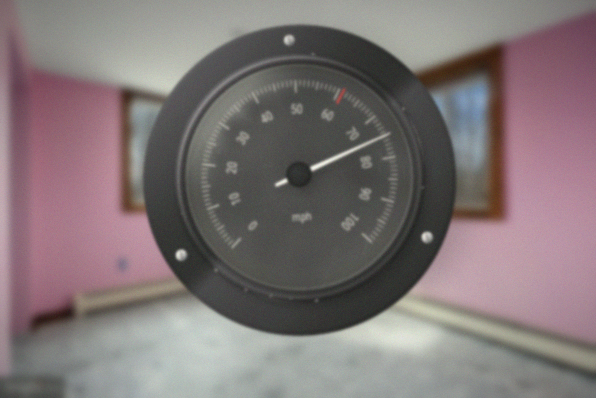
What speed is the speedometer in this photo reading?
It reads 75 mph
